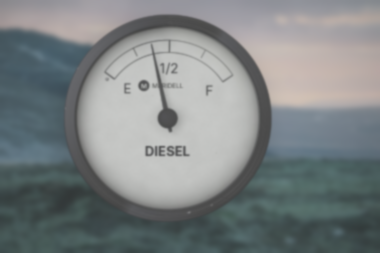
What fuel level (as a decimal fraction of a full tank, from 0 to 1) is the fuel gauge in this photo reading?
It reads 0.375
